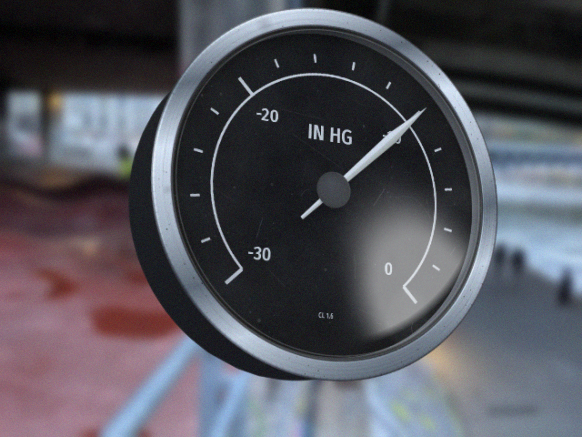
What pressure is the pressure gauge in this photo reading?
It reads -10 inHg
